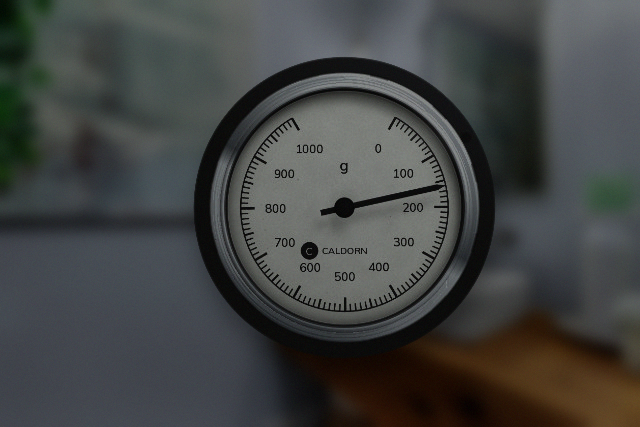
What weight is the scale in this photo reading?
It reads 160 g
